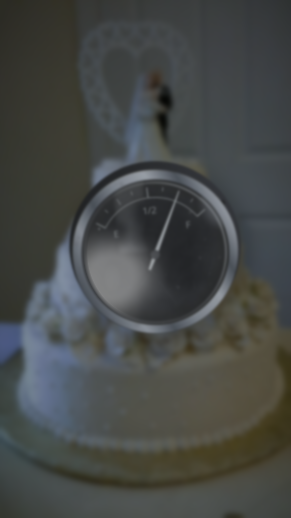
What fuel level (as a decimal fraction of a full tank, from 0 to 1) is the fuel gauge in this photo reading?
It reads 0.75
